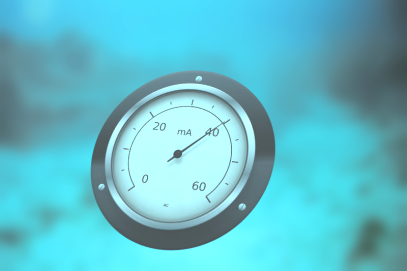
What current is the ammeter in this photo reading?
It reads 40 mA
